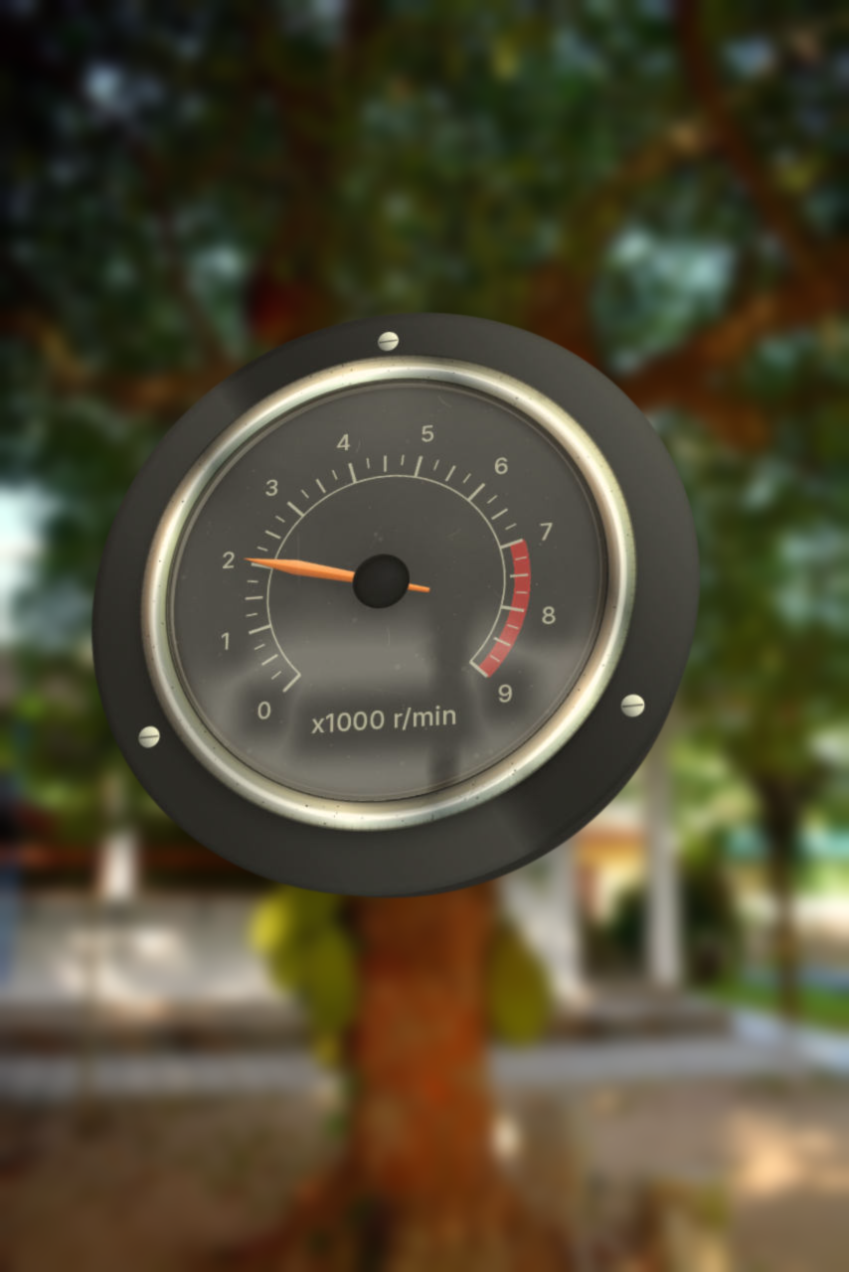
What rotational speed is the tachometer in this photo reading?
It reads 2000 rpm
